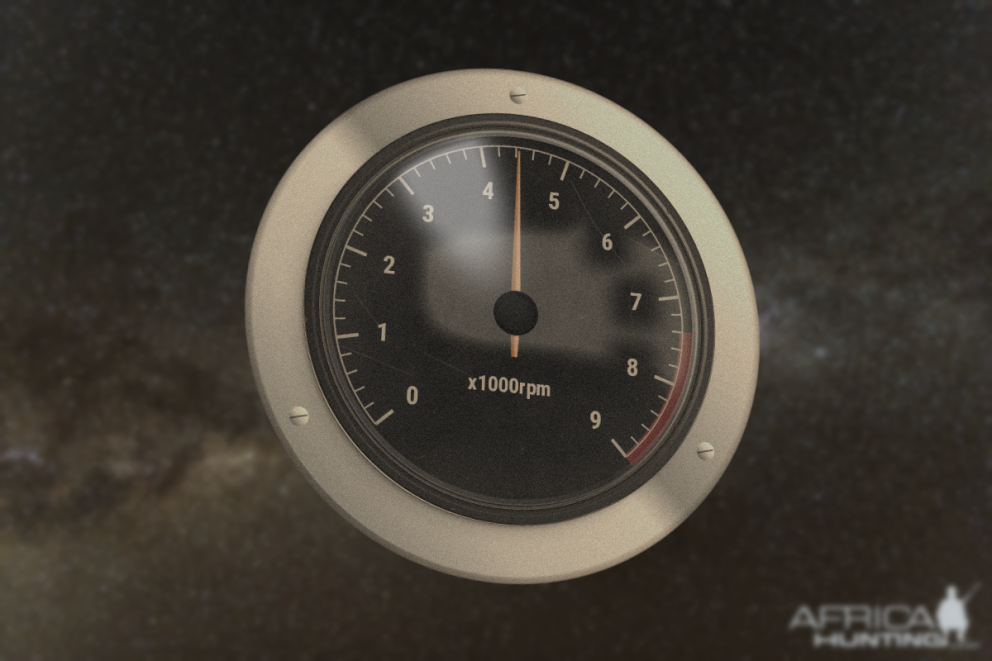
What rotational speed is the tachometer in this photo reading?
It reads 4400 rpm
